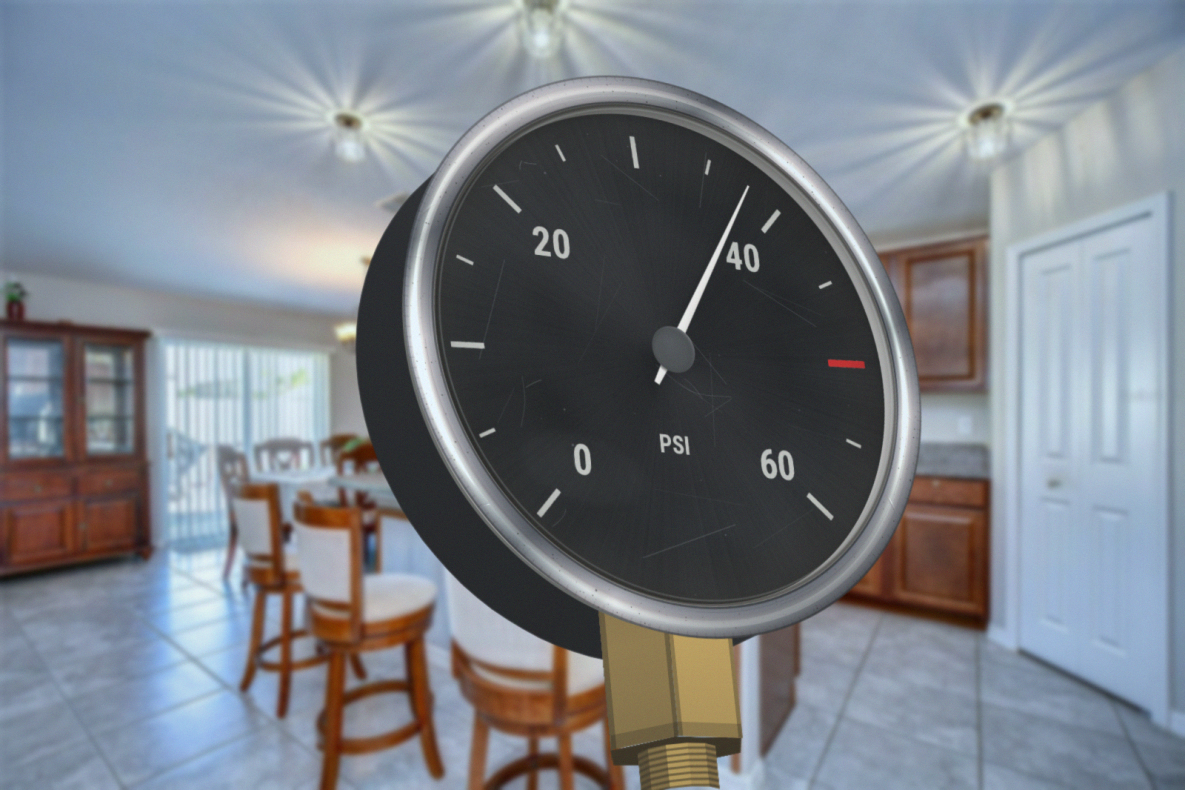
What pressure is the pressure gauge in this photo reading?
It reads 37.5 psi
